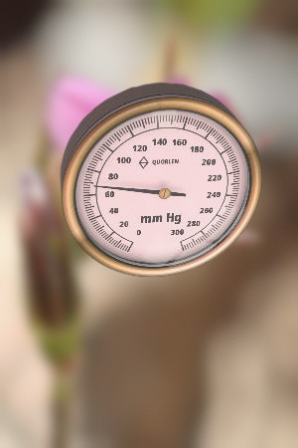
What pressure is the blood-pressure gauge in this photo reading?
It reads 70 mmHg
